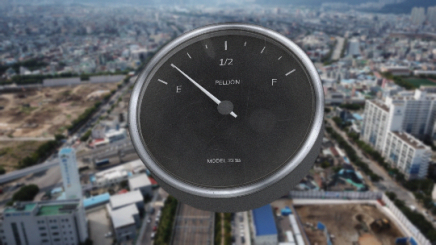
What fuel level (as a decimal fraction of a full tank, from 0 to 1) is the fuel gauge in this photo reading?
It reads 0.125
